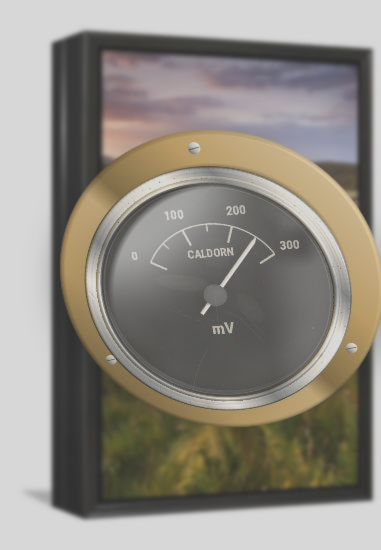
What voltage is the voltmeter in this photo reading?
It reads 250 mV
